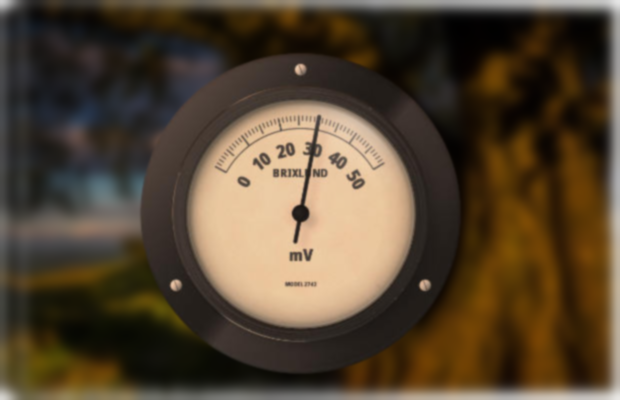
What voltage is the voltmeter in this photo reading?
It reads 30 mV
